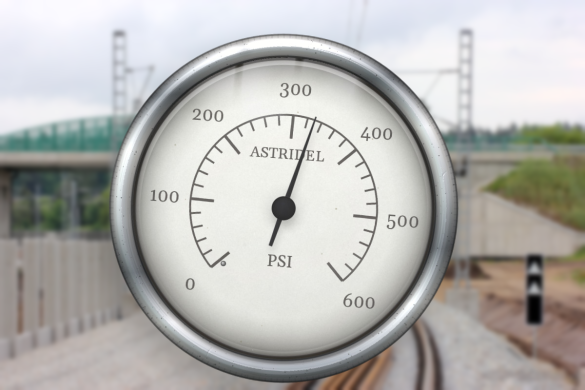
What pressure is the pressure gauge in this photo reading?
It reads 330 psi
